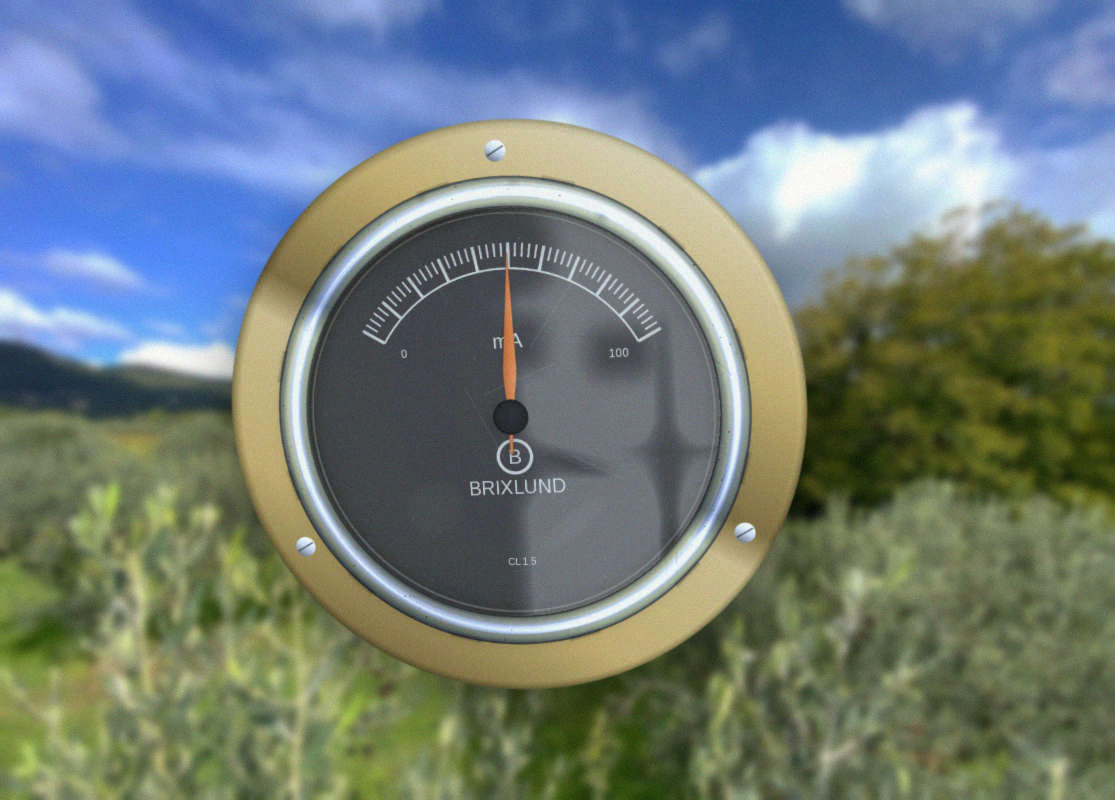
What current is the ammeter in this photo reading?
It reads 50 mA
